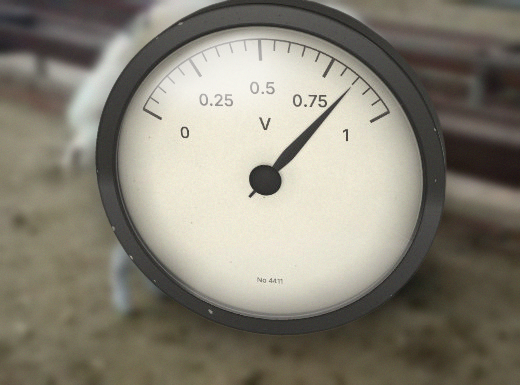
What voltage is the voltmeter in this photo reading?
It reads 0.85 V
